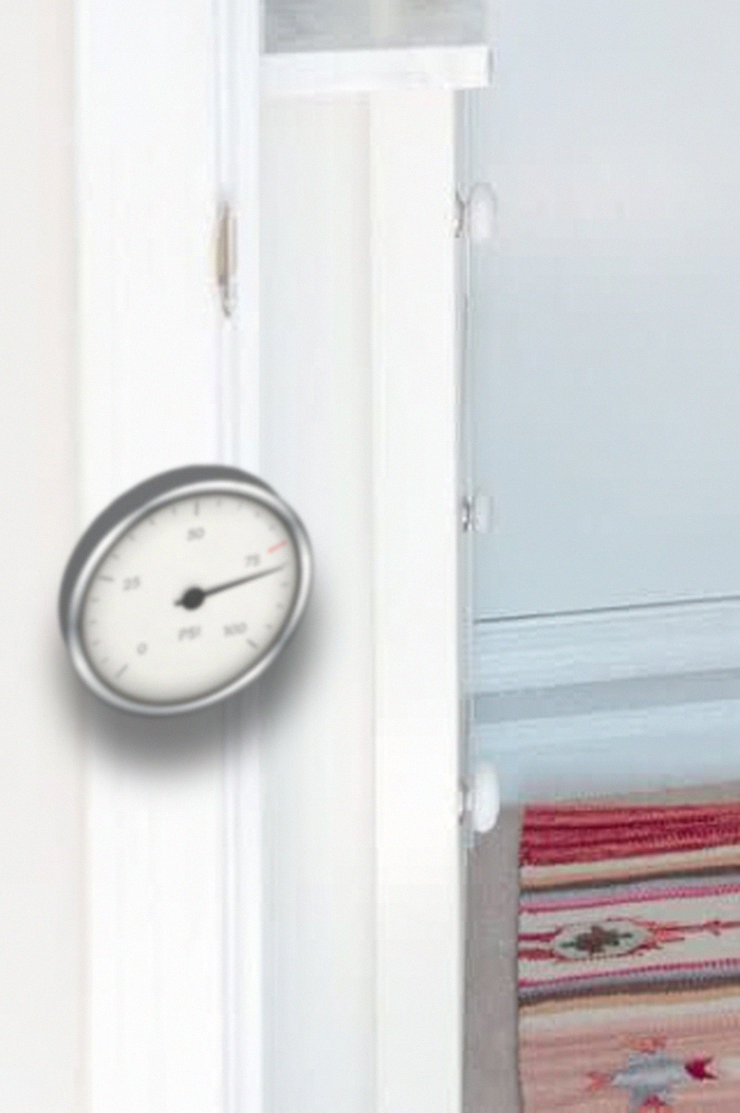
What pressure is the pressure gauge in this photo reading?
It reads 80 psi
